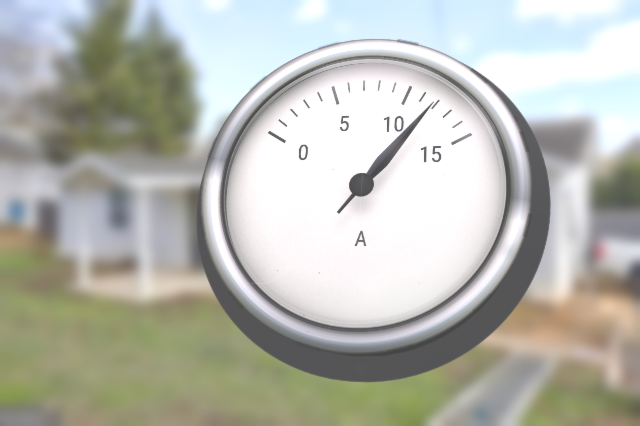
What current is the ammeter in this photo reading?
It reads 12 A
